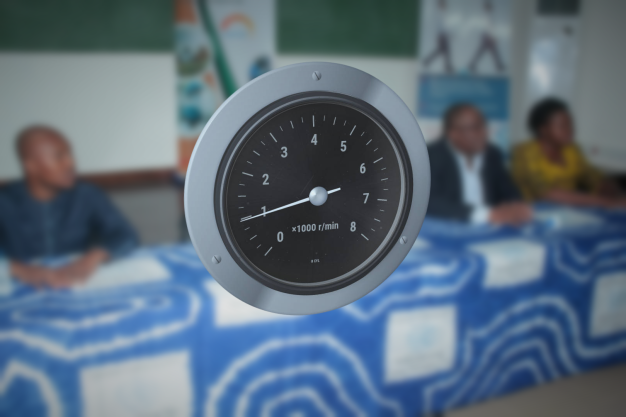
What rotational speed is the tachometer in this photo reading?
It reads 1000 rpm
